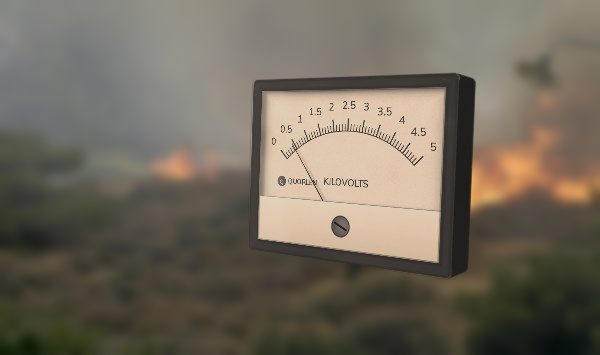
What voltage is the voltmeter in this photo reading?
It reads 0.5 kV
